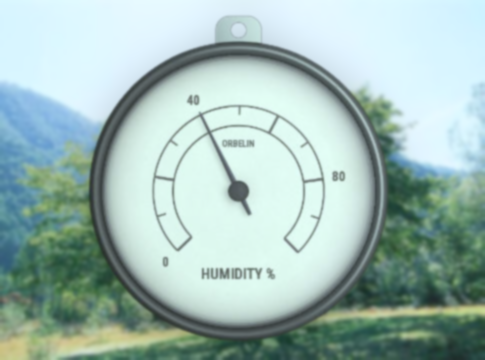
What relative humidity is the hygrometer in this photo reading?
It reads 40 %
